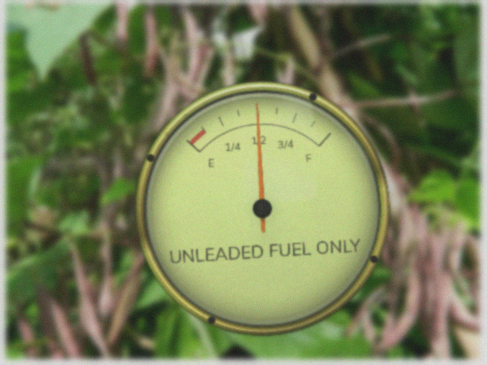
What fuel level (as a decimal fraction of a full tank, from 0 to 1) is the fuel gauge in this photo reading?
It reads 0.5
